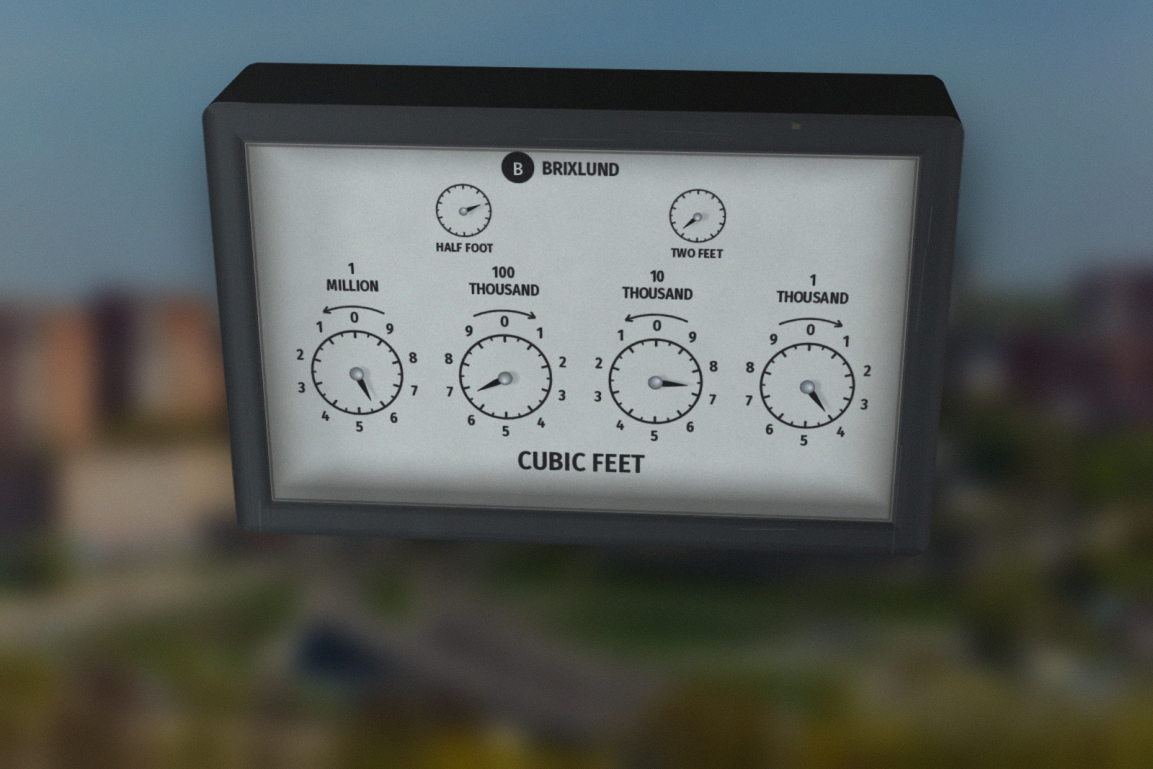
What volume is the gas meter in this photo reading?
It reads 567400 ft³
